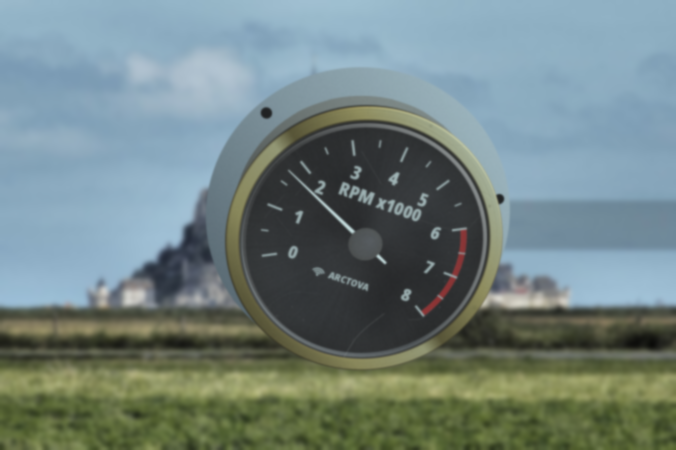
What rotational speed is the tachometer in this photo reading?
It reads 1750 rpm
